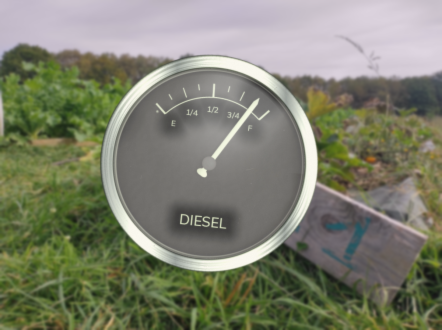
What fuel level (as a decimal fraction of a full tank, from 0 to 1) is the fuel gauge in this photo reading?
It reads 0.875
